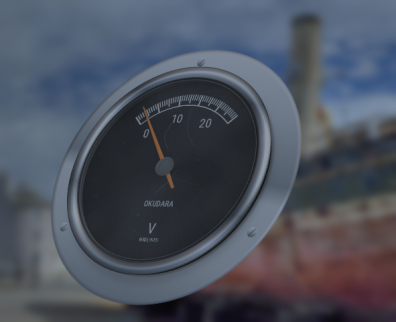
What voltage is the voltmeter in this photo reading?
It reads 2.5 V
